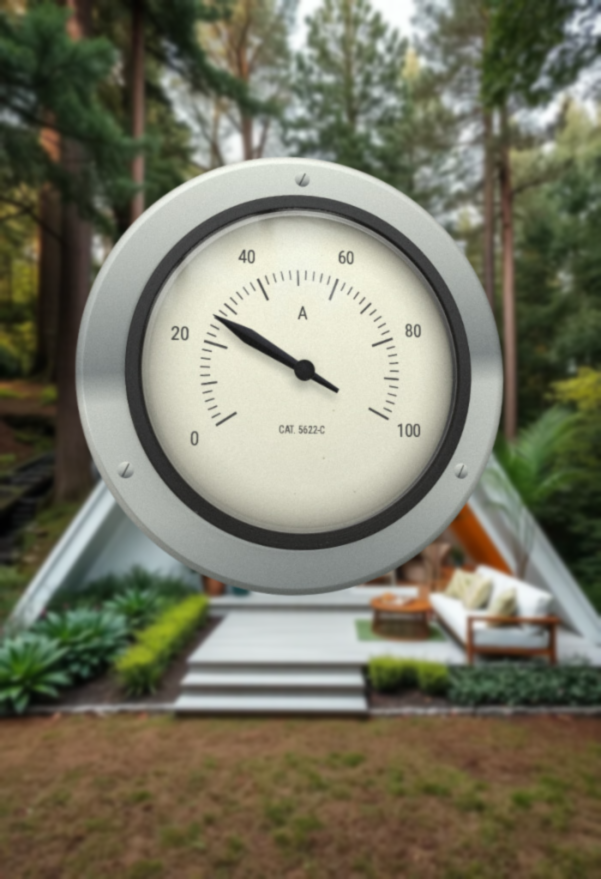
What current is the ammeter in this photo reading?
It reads 26 A
